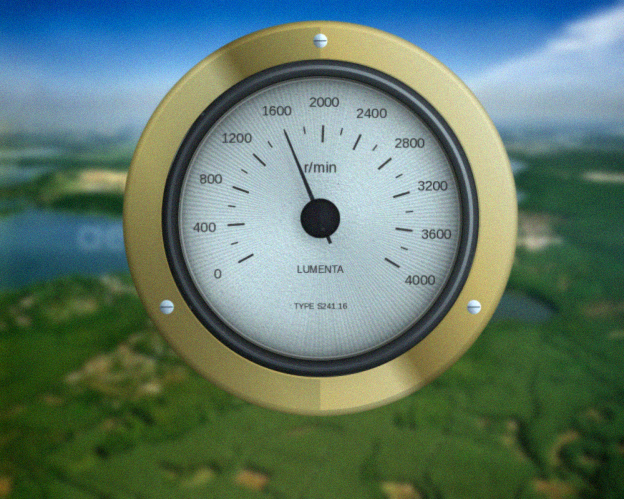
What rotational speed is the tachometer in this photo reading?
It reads 1600 rpm
